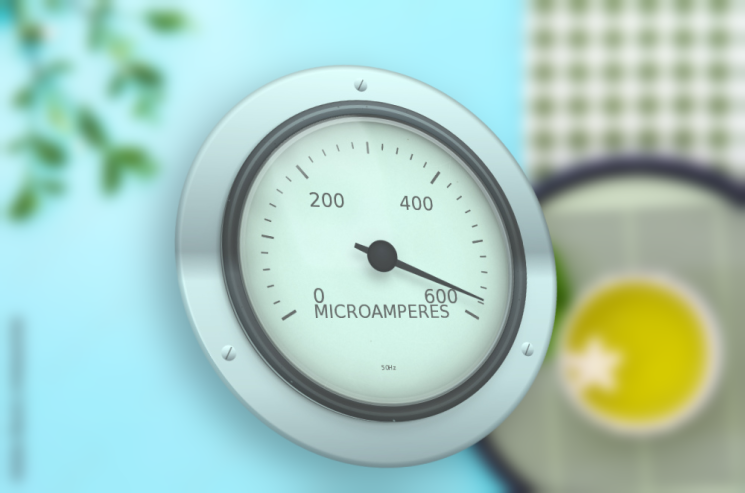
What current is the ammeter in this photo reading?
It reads 580 µA
